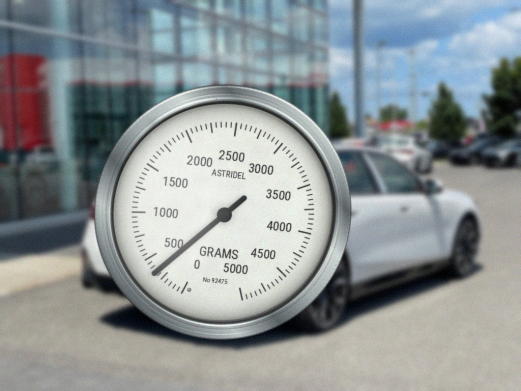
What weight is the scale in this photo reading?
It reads 350 g
